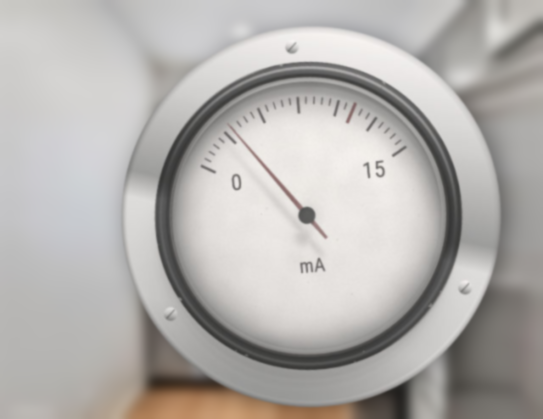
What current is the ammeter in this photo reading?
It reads 3 mA
